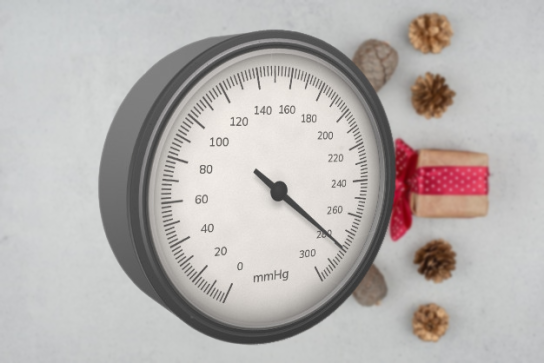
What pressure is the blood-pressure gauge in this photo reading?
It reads 280 mmHg
